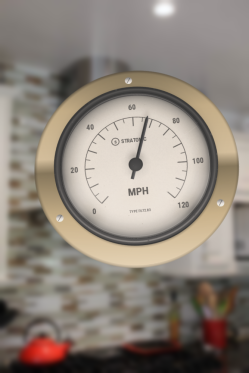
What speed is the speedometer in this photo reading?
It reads 67.5 mph
